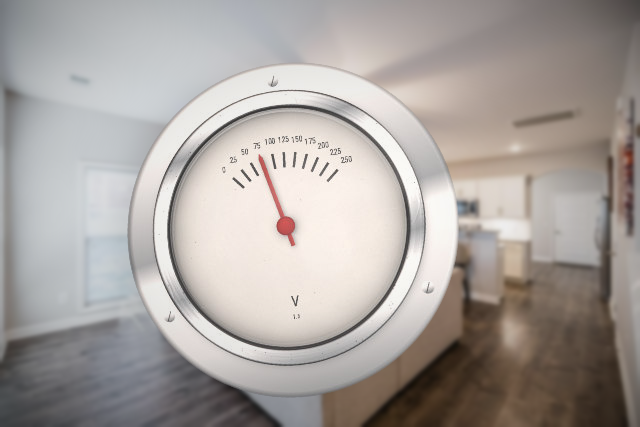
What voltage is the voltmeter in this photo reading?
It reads 75 V
